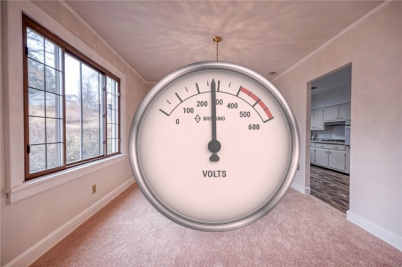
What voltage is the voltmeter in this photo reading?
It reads 275 V
